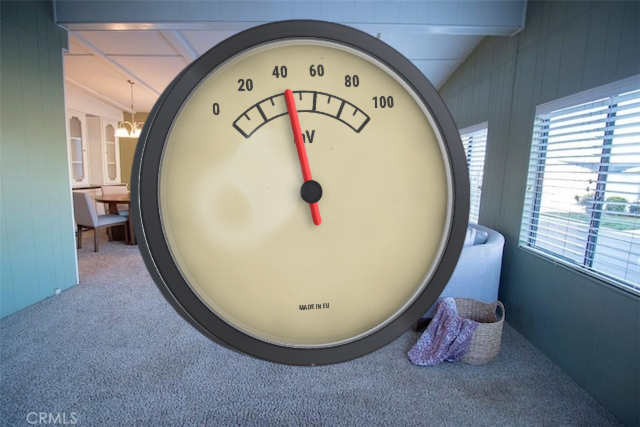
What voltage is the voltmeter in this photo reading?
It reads 40 mV
